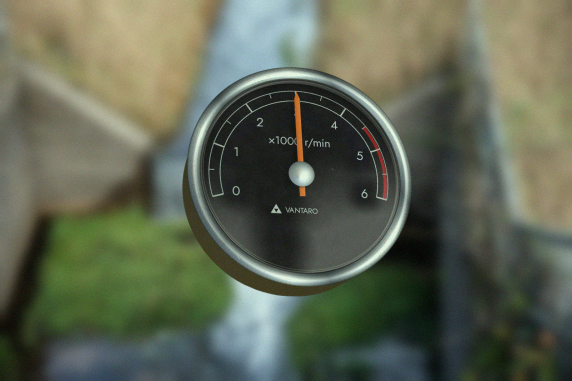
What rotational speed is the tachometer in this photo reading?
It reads 3000 rpm
